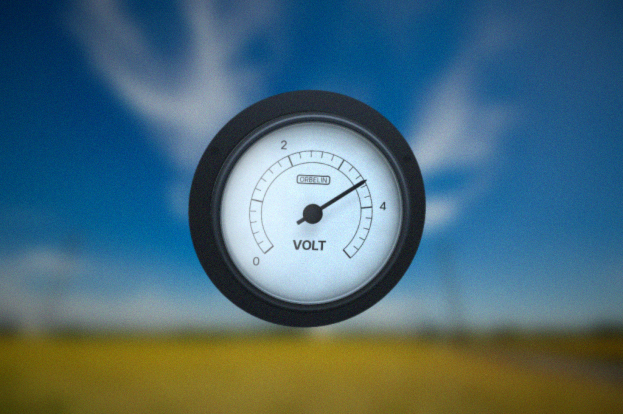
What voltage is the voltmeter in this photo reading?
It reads 3.5 V
